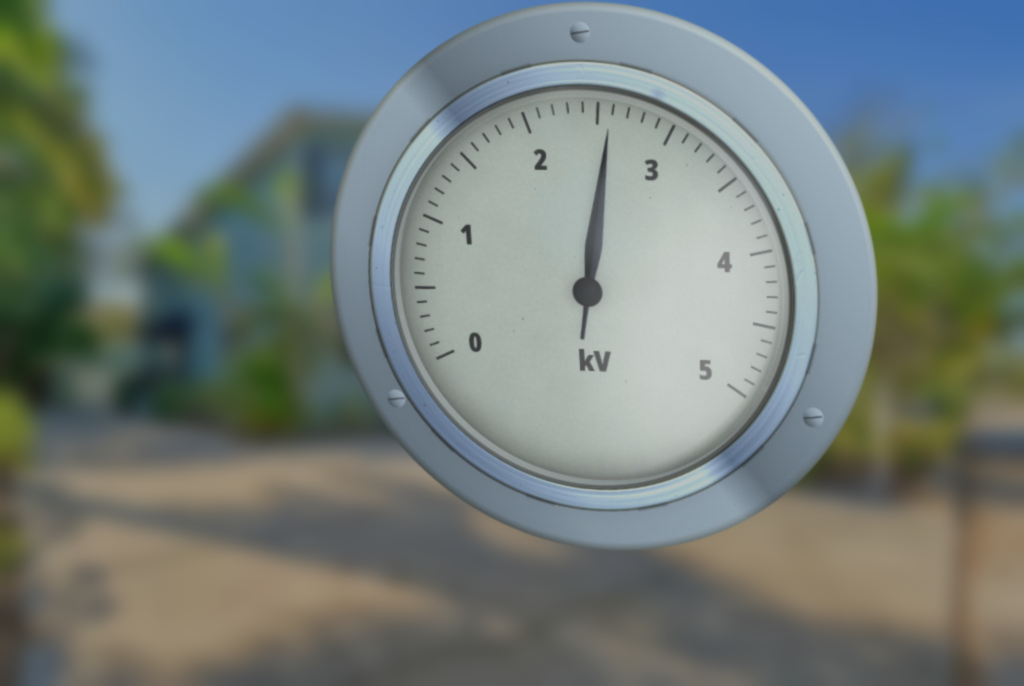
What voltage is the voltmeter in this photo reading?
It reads 2.6 kV
